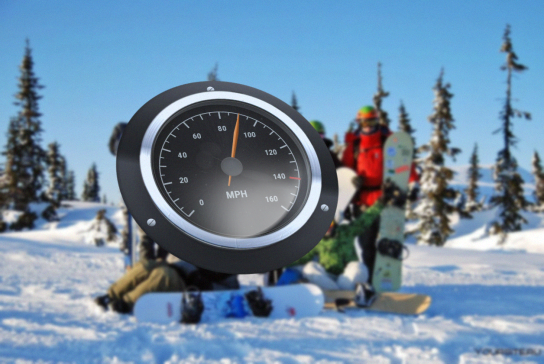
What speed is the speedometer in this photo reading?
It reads 90 mph
